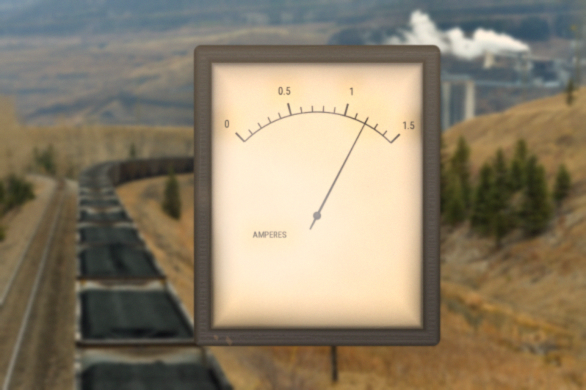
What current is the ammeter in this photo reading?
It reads 1.2 A
